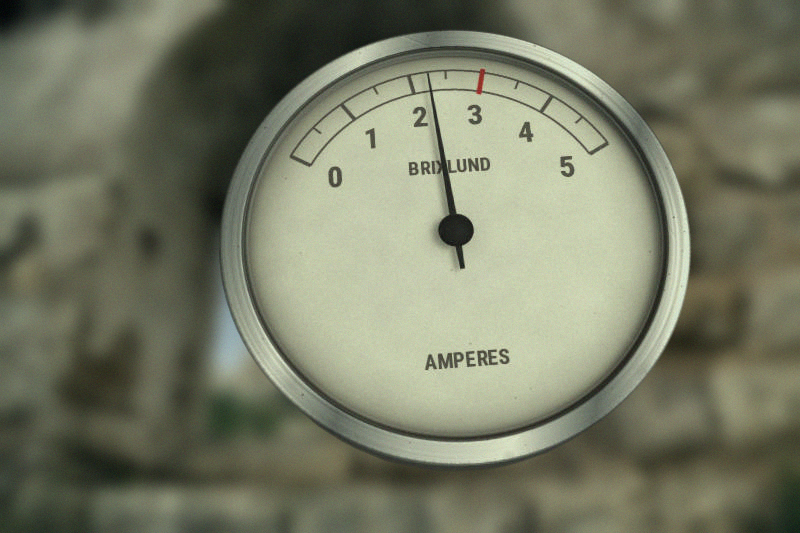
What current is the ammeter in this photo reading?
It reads 2.25 A
